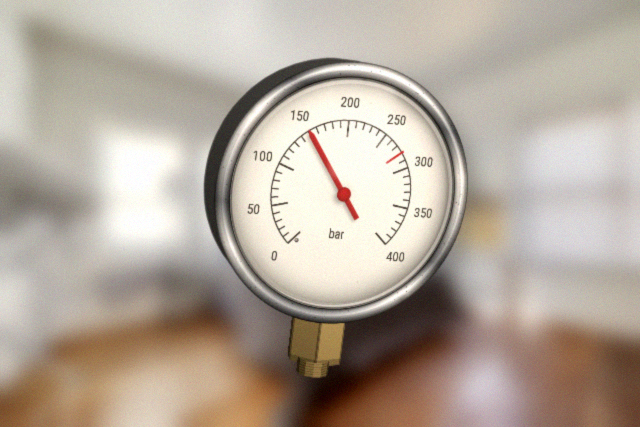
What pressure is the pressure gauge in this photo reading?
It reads 150 bar
